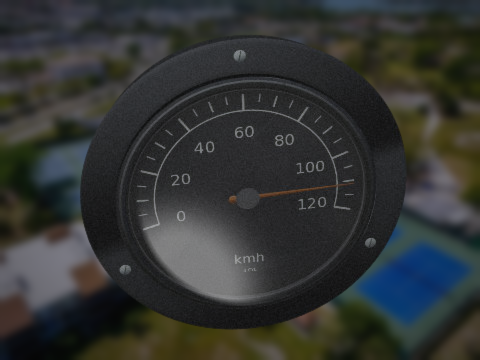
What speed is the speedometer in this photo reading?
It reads 110 km/h
